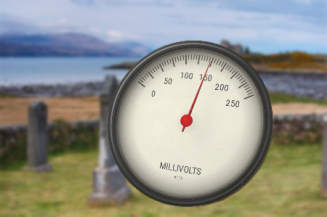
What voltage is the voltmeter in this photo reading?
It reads 150 mV
